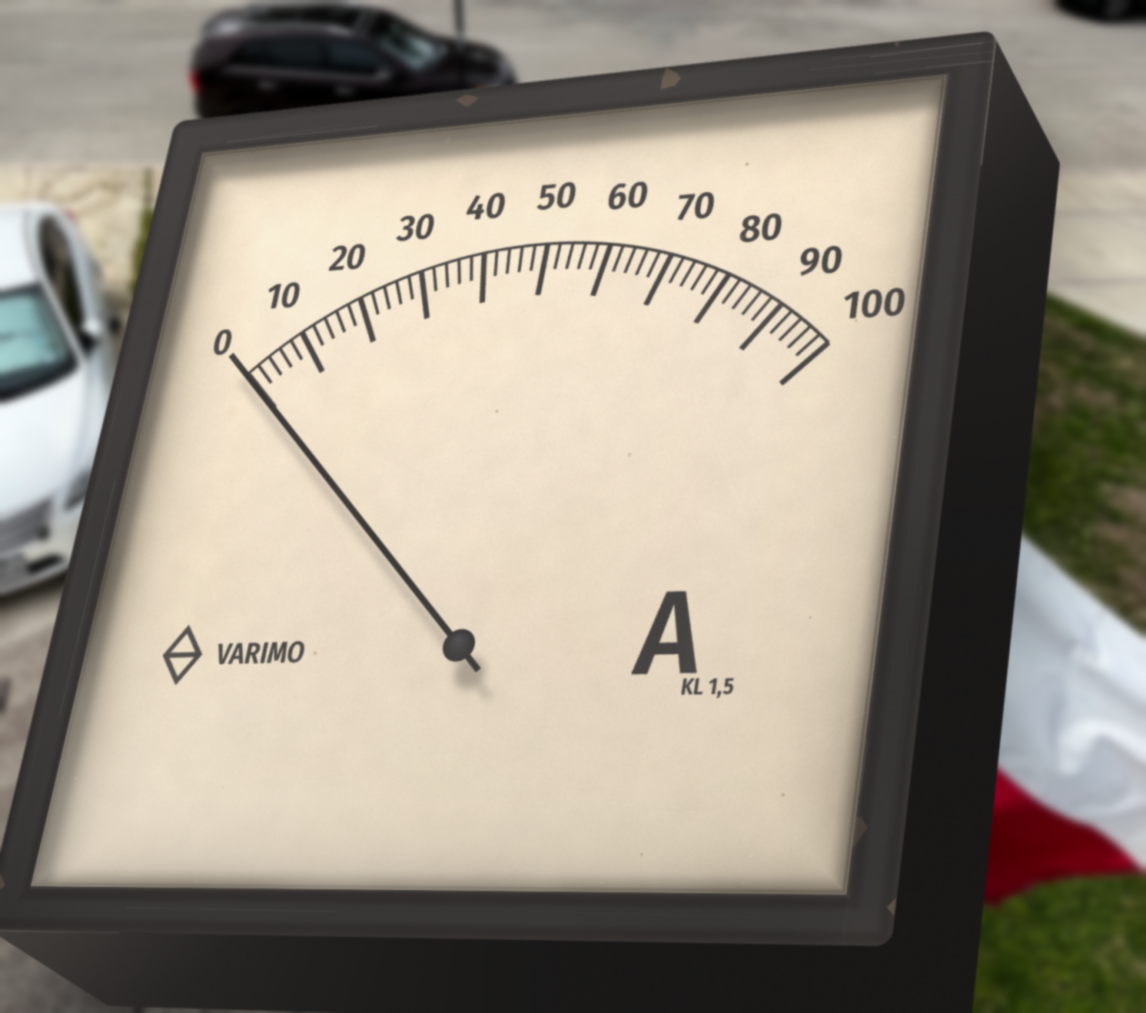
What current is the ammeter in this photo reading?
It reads 0 A
